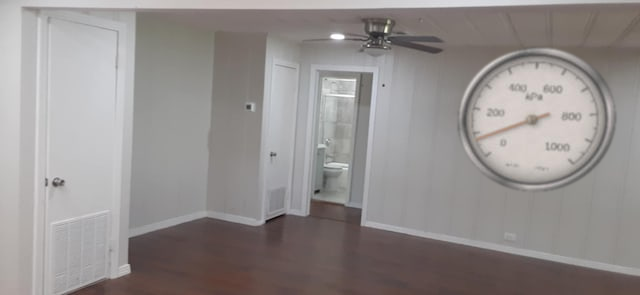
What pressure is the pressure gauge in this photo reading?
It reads 75 kPa
